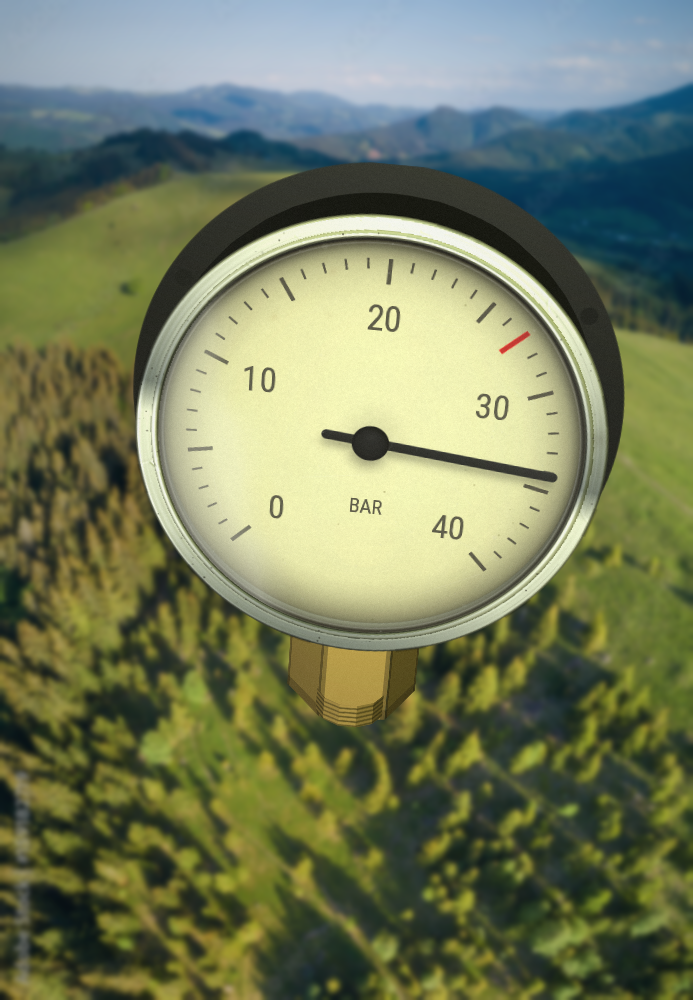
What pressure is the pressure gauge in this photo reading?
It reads 34 bar
